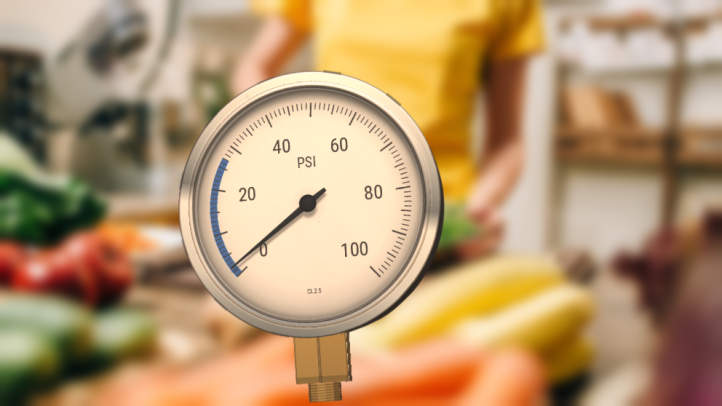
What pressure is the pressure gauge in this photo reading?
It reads 2 psi
